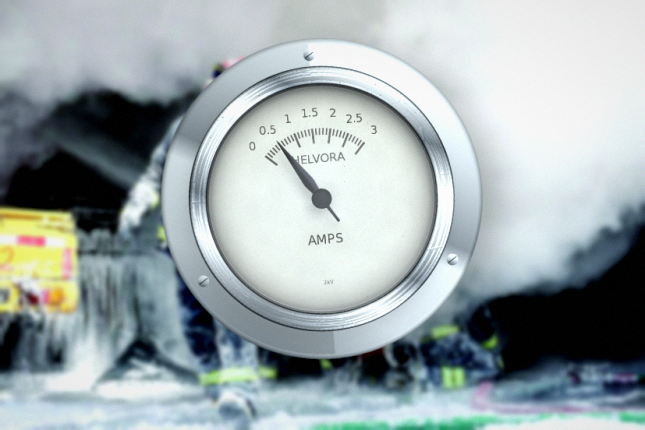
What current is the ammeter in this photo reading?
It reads 0.5 A
